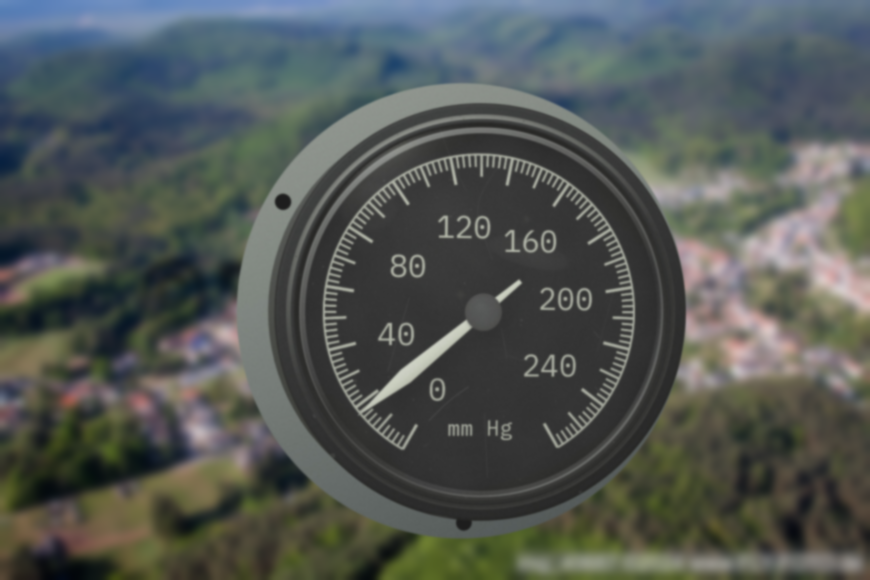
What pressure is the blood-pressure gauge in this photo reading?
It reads 18 mmHg
